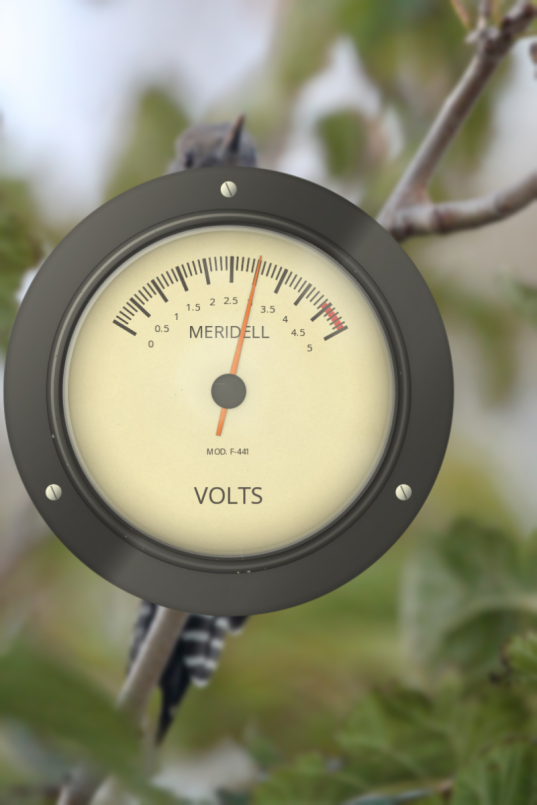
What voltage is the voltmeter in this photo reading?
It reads 3 V
